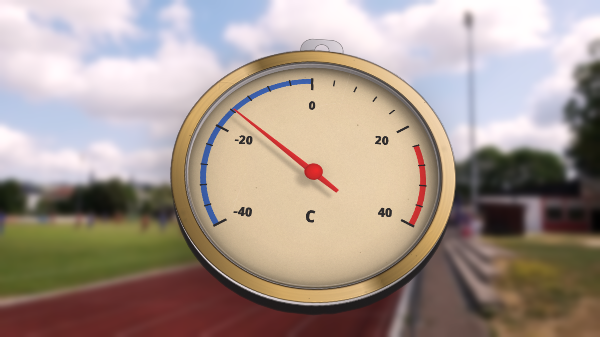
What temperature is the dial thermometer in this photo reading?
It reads -16 °C
